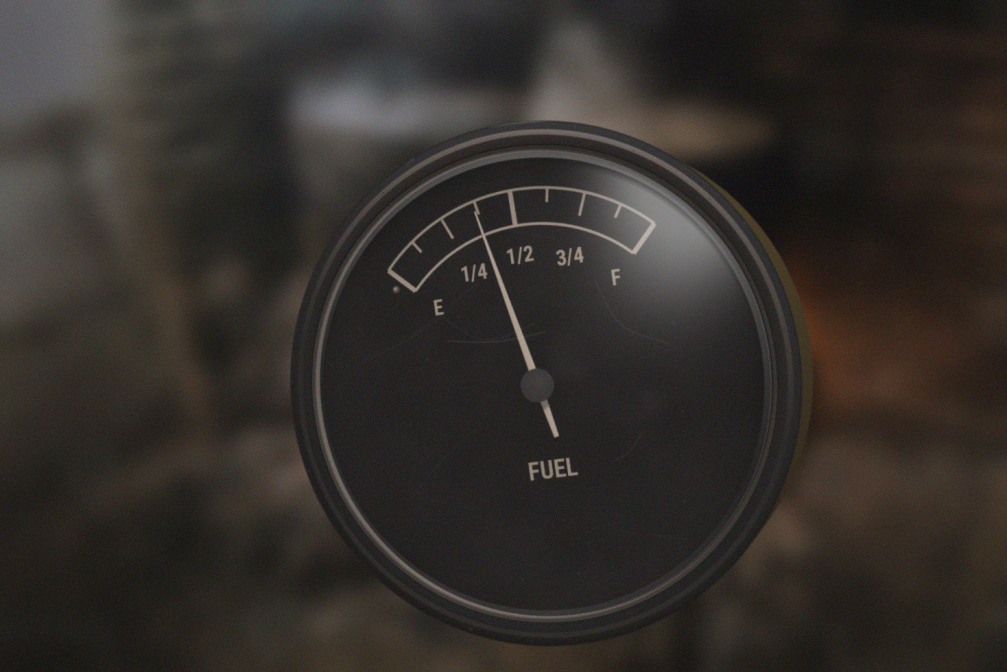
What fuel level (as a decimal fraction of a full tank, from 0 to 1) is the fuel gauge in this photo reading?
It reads 0.375
